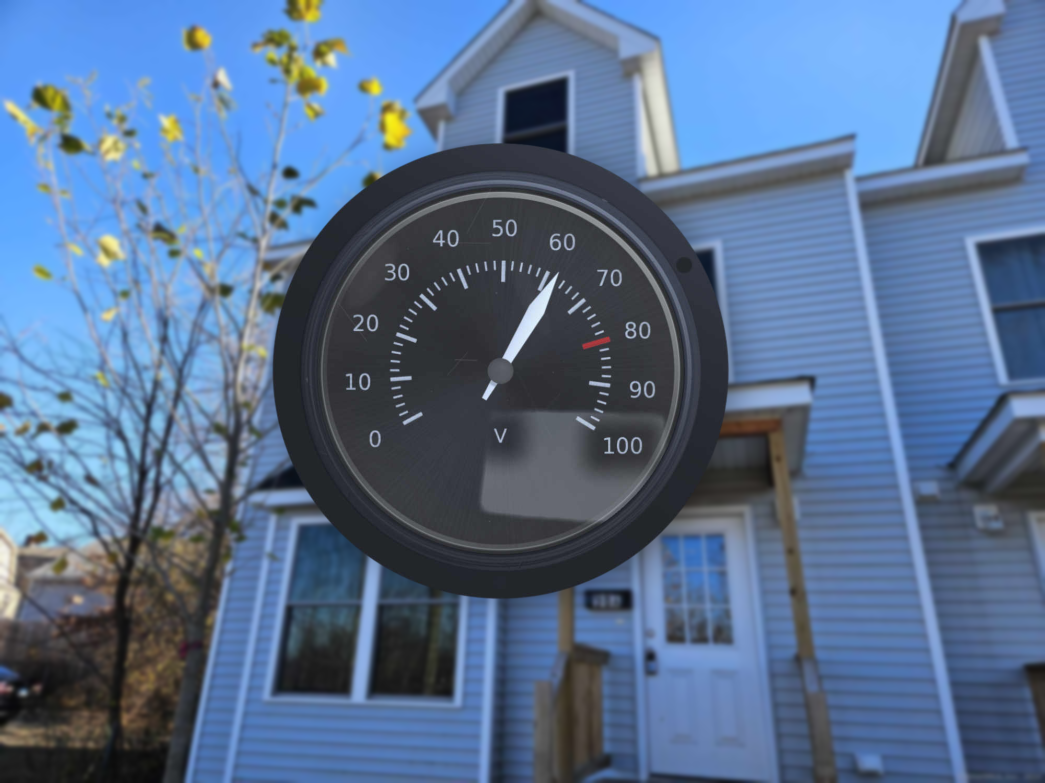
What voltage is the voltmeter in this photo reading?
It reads 62 V
